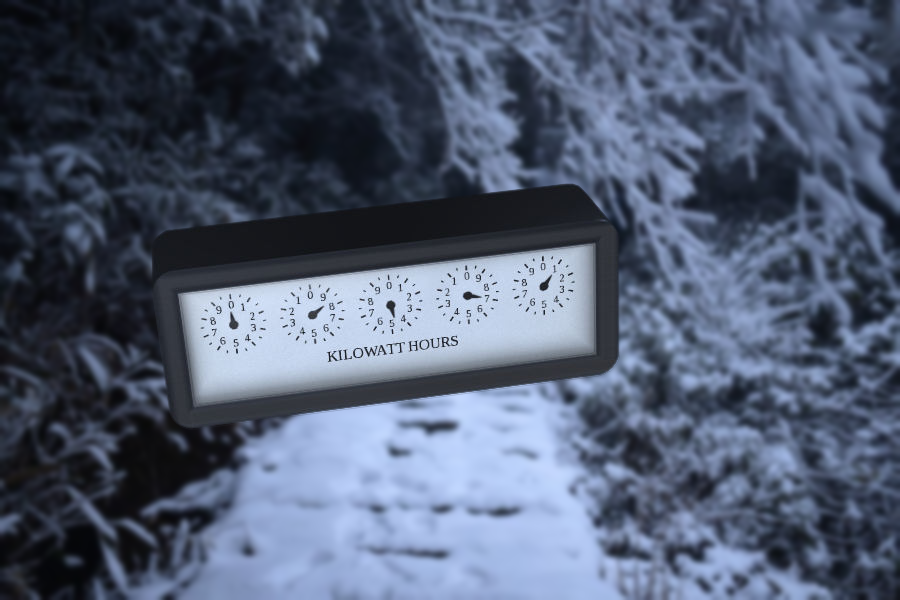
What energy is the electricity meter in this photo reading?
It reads 98471 kWh
